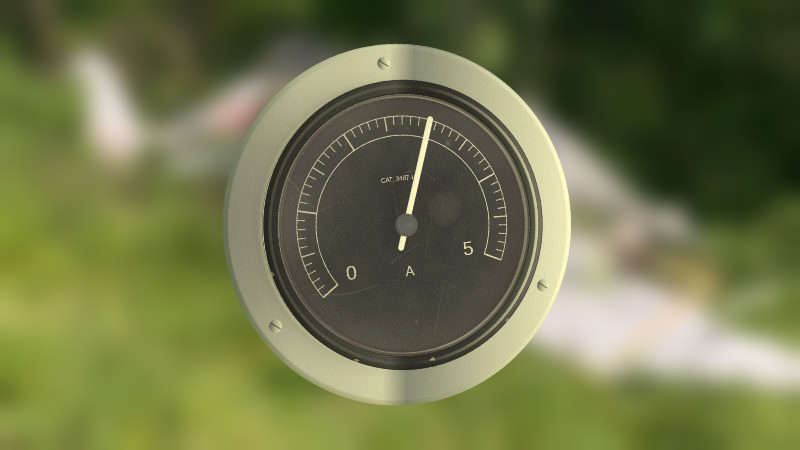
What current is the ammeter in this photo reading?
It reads 3 A
